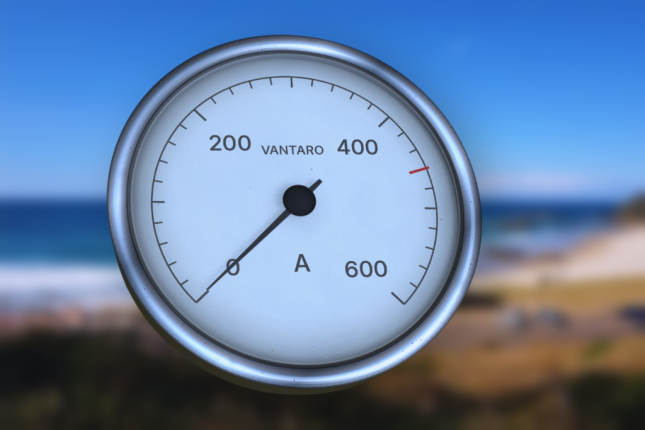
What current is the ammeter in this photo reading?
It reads 0 A
